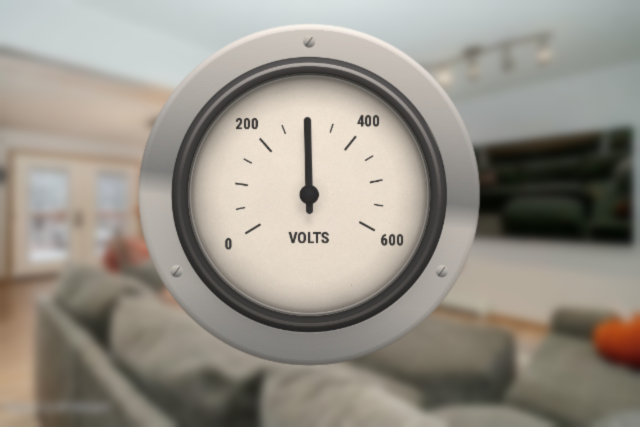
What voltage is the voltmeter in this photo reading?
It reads 300 V
